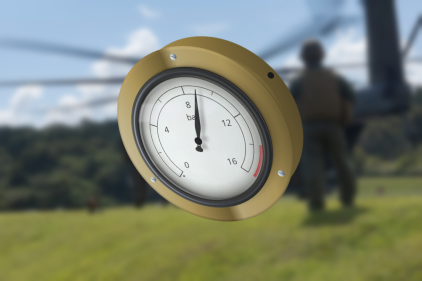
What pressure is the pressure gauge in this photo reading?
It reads 9 bar
